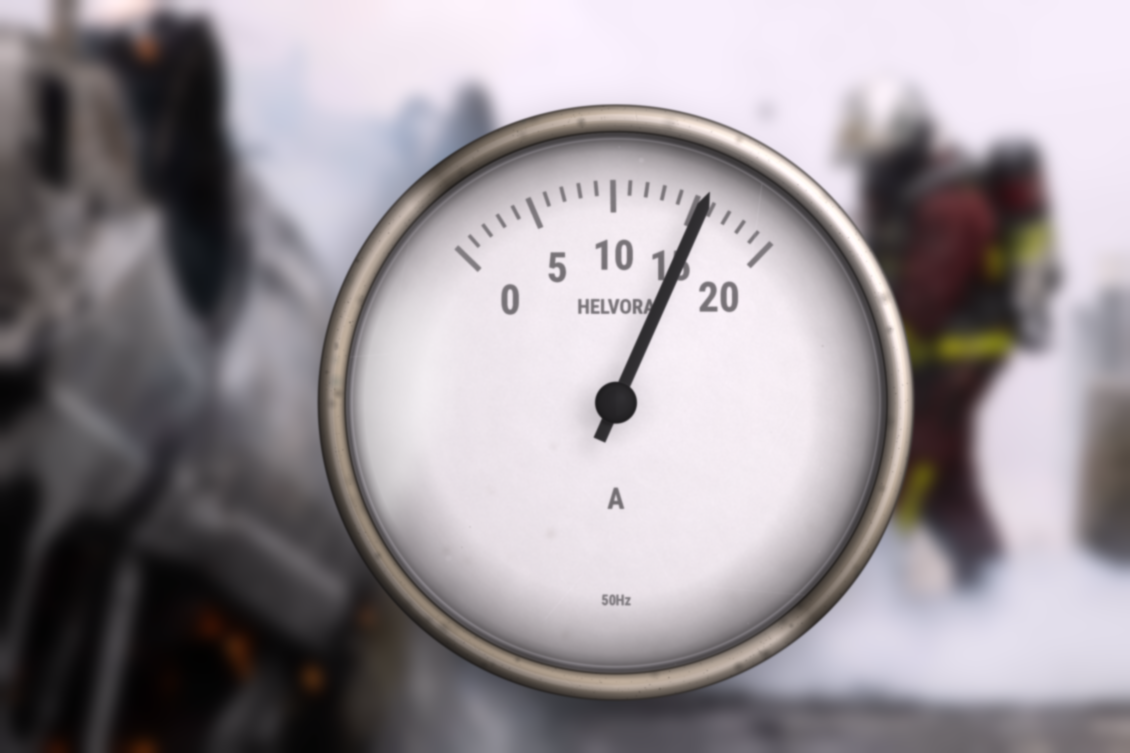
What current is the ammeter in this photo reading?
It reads 15.5 A
